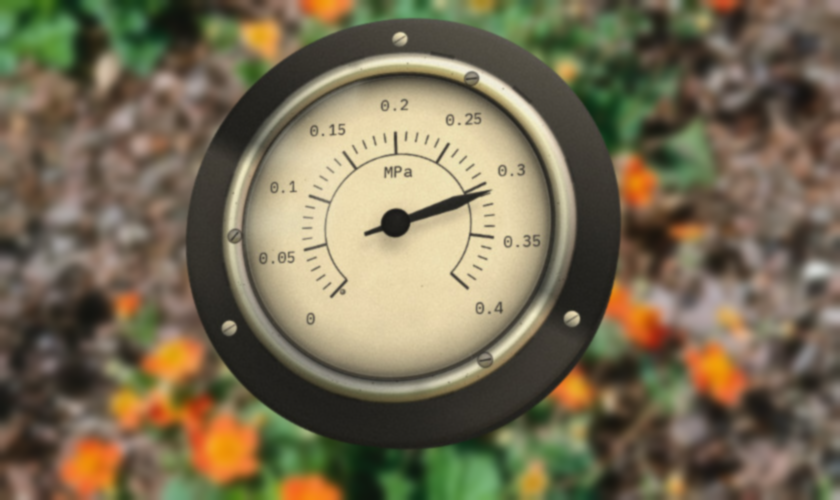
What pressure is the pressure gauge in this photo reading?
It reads 0.31 MPa
